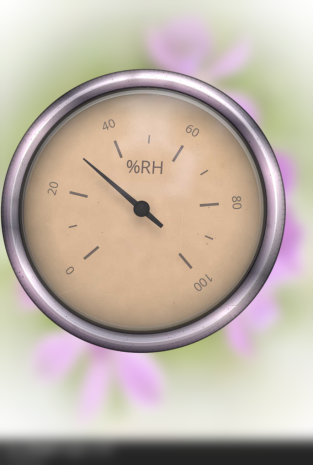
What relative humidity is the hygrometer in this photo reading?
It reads 30 %
